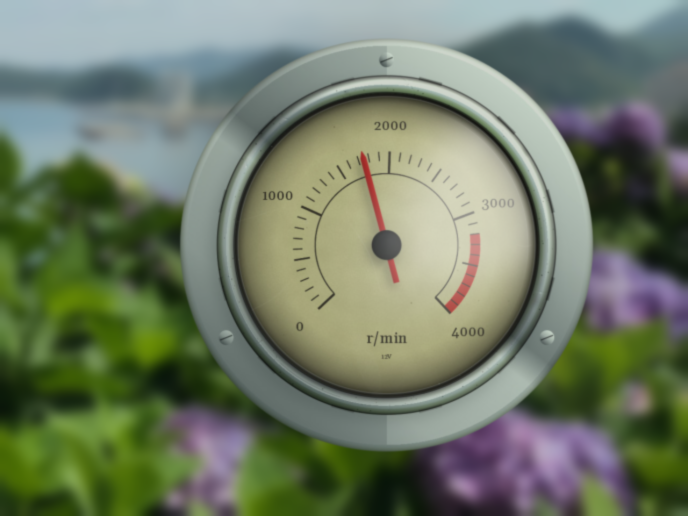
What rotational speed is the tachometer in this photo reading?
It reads 1750 rpm
